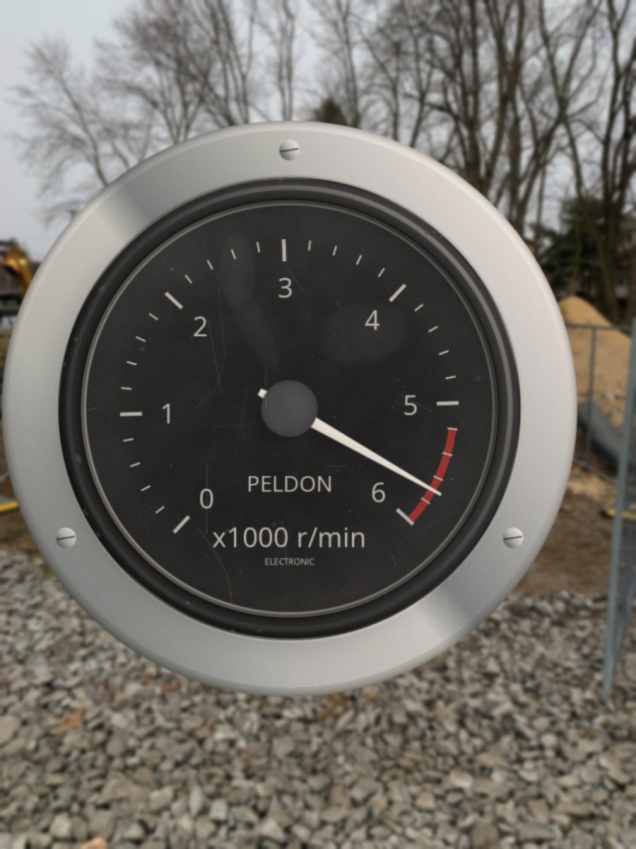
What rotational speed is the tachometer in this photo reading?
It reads 5700 rpm
